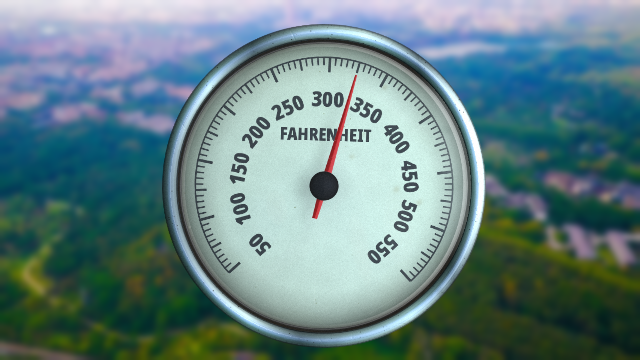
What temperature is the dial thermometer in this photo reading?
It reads 325 °F
